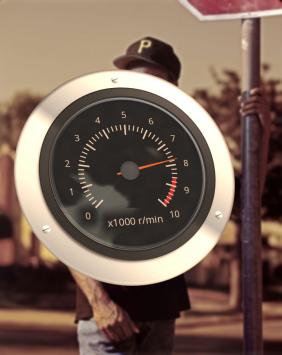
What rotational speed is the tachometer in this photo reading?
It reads 7800 rpm
